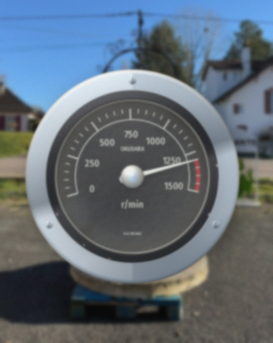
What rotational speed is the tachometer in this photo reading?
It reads 1300 rpm
